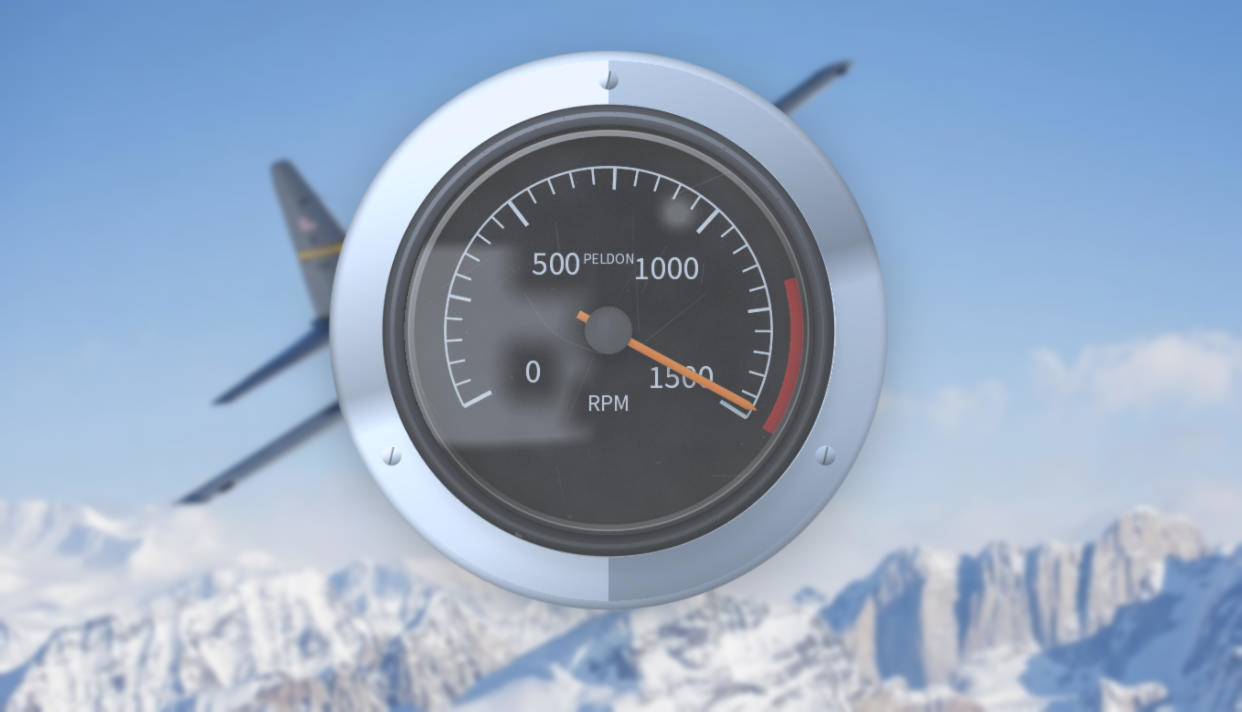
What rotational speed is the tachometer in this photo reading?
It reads 1475 rpm
